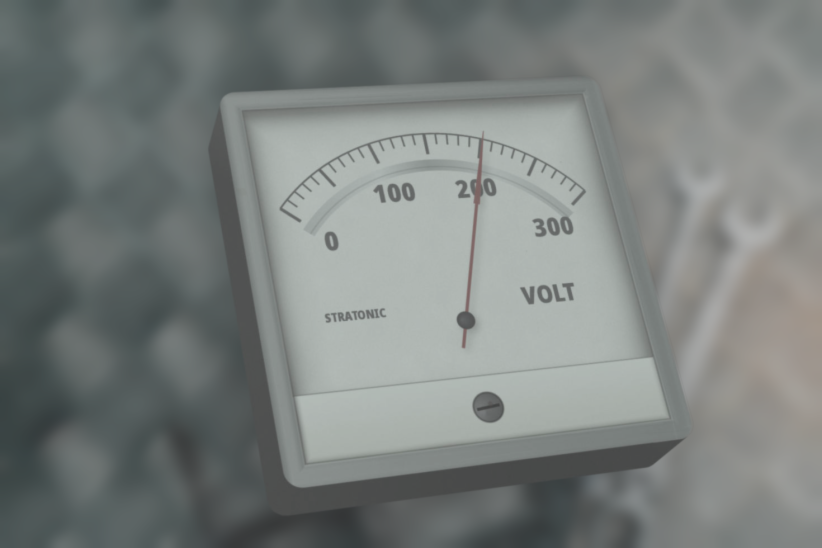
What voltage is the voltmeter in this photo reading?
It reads 200 V
